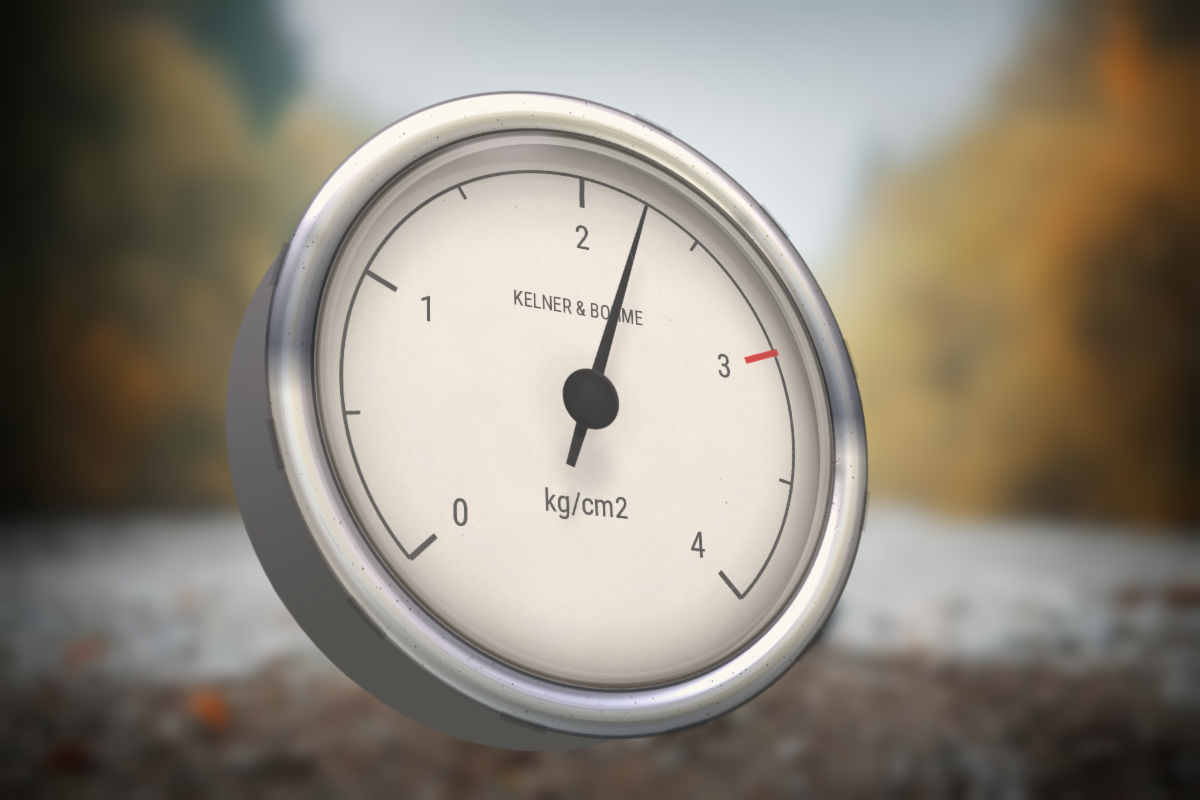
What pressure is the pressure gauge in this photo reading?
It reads 2.25 kg/cm²
